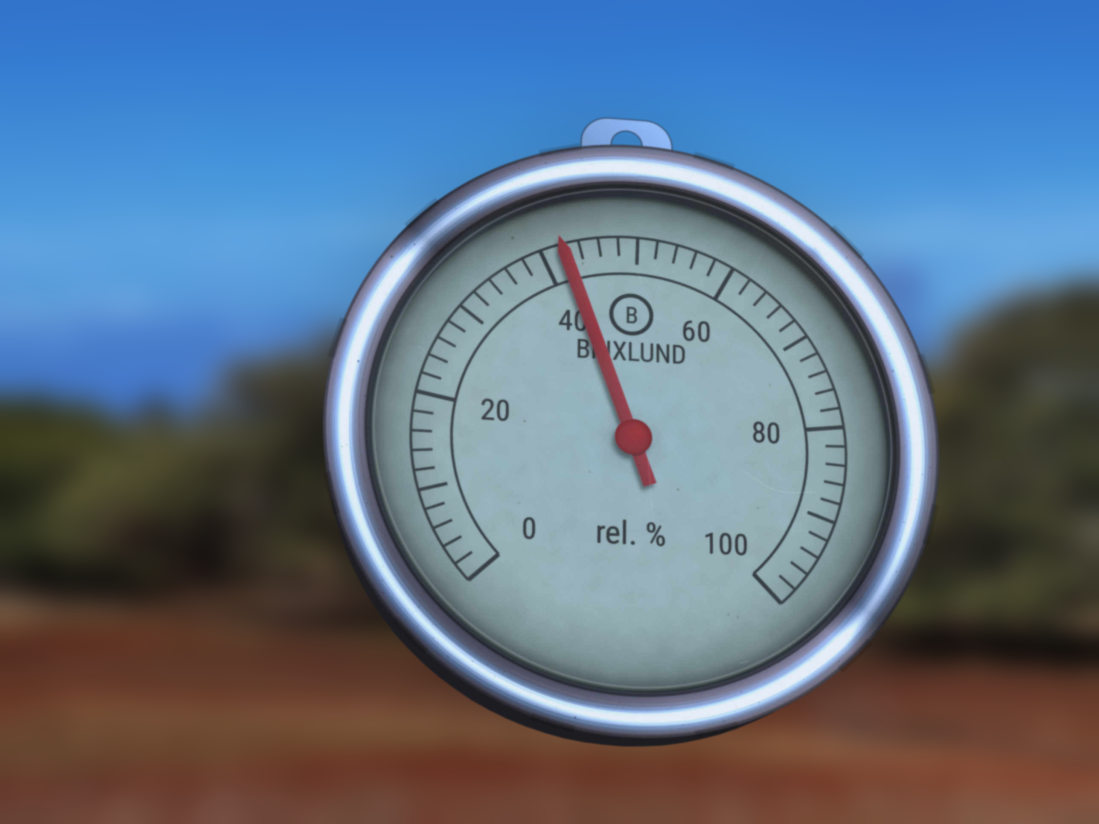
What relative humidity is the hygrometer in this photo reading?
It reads 42 %
